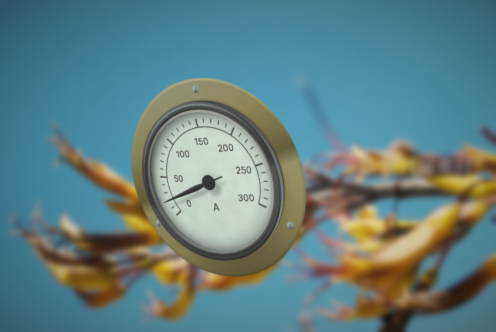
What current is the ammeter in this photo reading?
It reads 20 A
